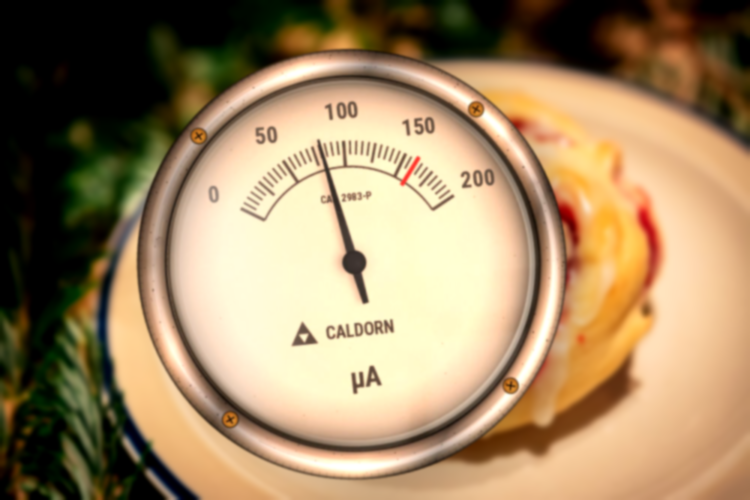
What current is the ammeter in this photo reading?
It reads 80 µA
